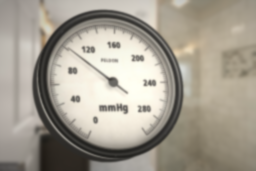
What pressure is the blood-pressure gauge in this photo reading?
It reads 100 mmHg
